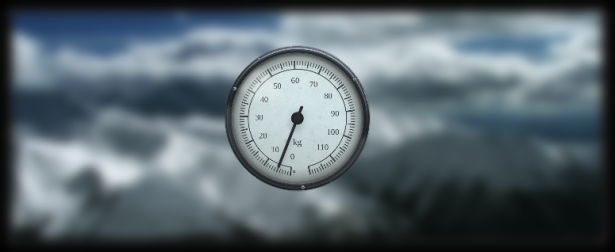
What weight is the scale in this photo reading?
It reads 5 kg
